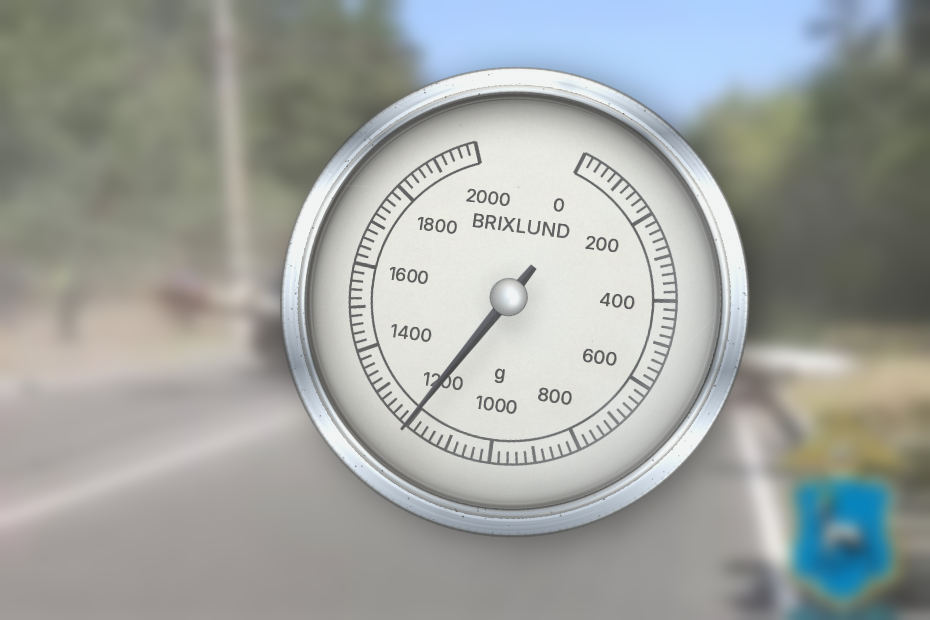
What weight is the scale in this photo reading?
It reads 1200 g
